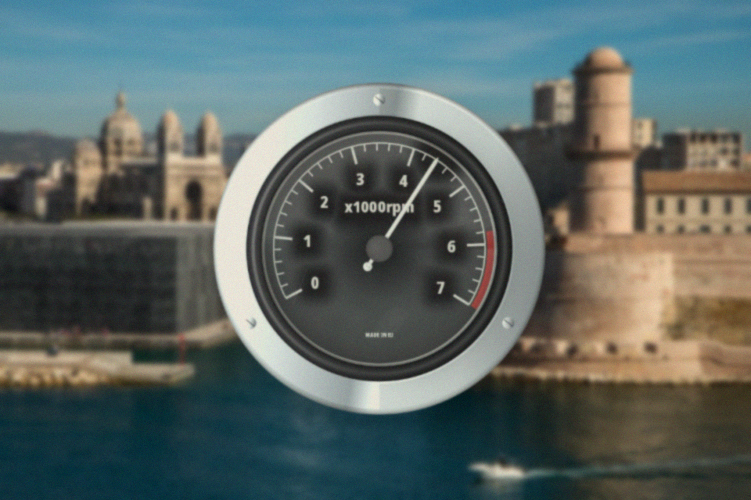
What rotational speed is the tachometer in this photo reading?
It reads 4400 rpm
